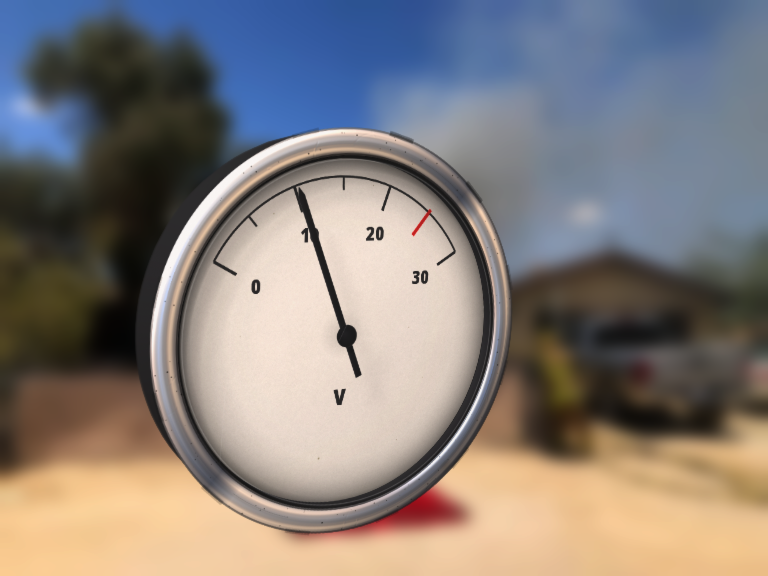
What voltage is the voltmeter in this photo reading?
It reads 10 V
